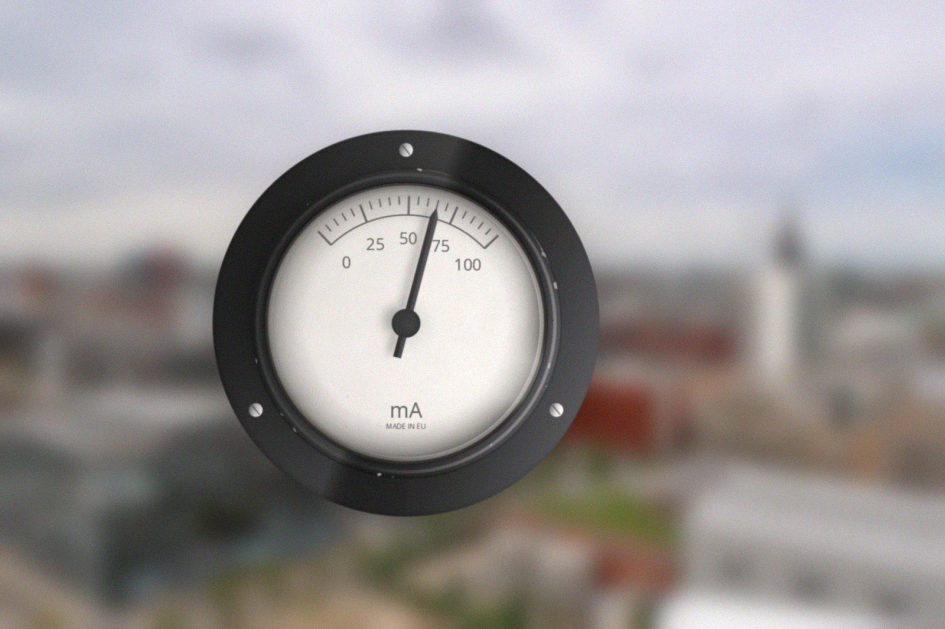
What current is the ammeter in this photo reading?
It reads 65 mA
